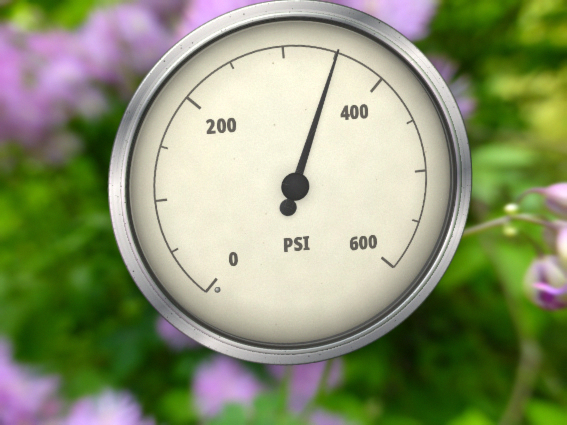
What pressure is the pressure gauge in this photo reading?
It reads 350 psi
